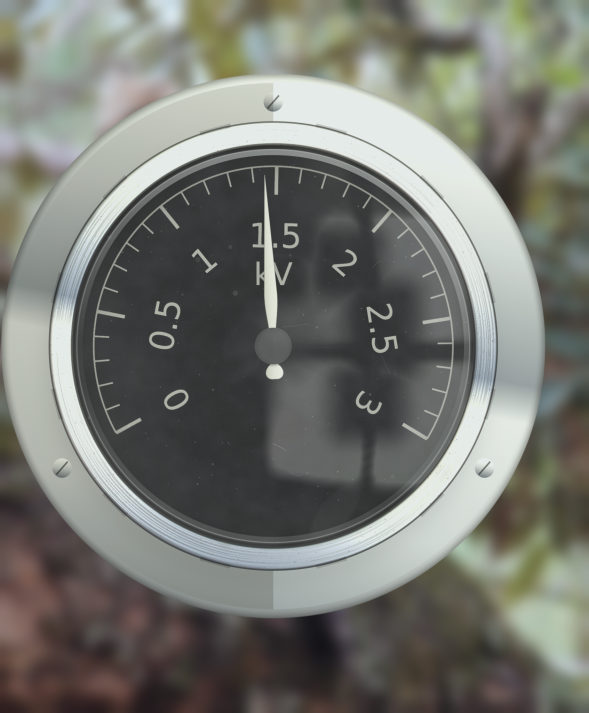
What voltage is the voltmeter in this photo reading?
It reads 1.45 kV
